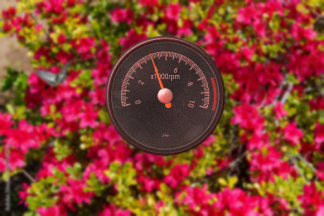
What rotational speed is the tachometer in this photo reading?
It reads 4000 rpm
